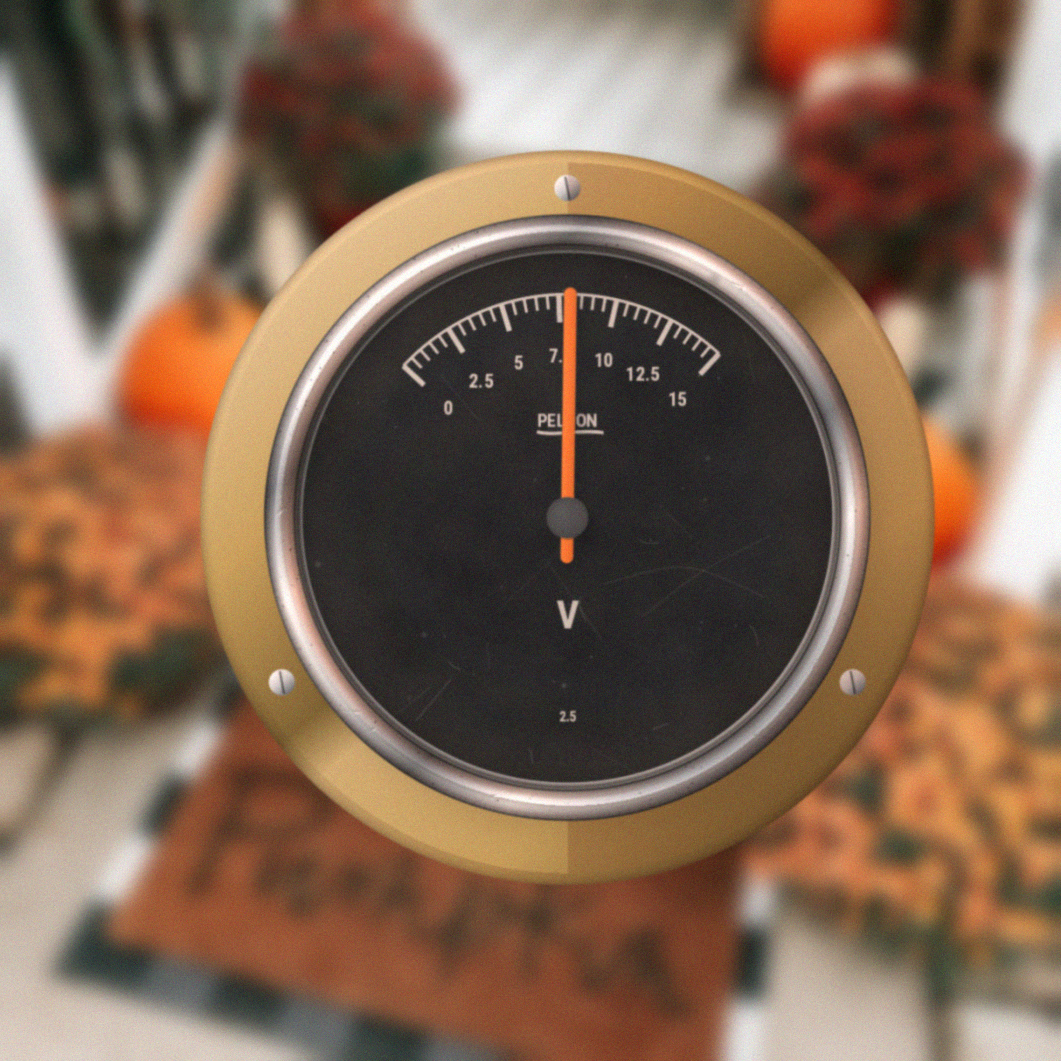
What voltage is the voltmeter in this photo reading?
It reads 8 V
